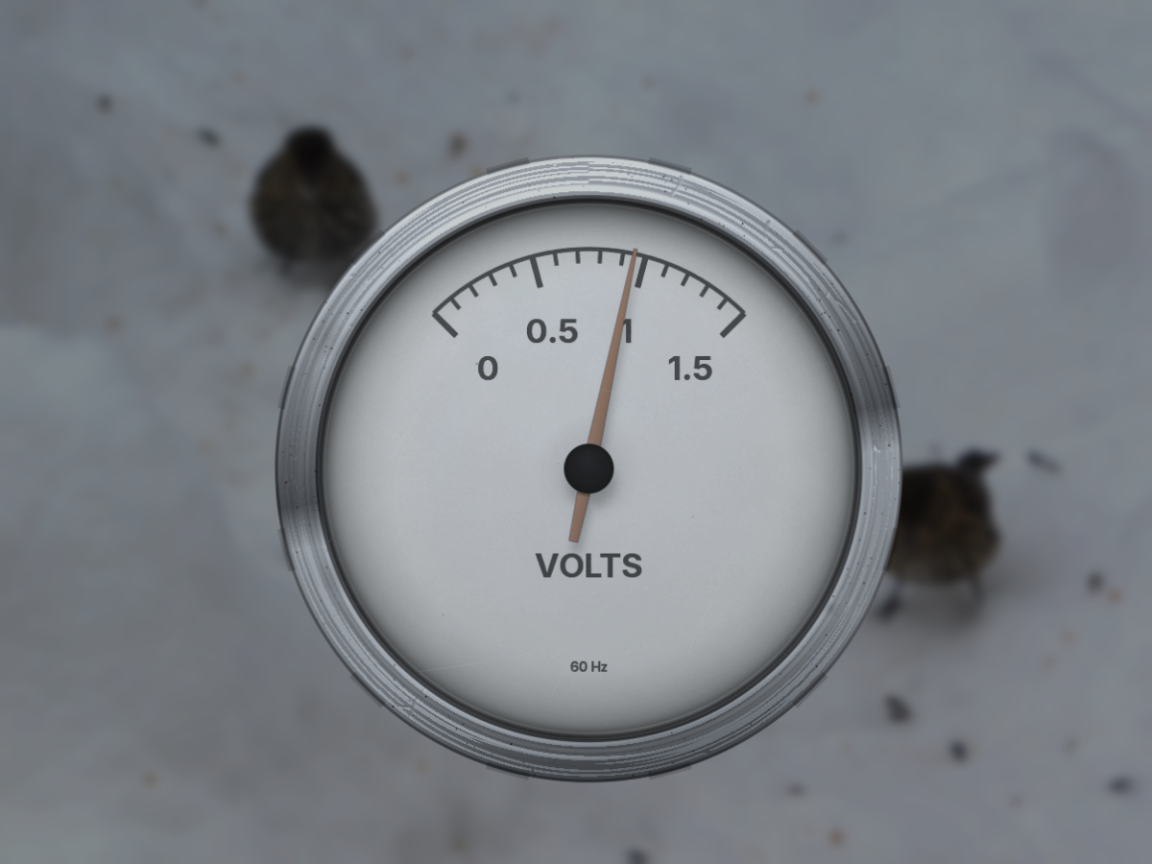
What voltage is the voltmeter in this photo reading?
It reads 0.95 V
